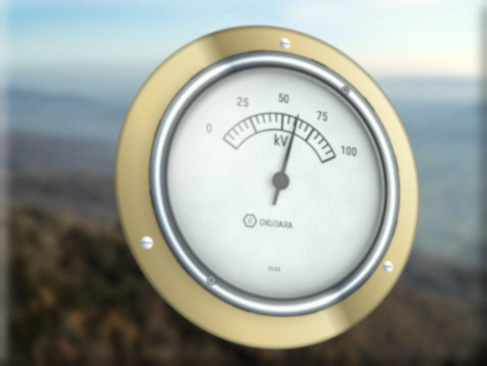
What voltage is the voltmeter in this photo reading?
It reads 60 kV
